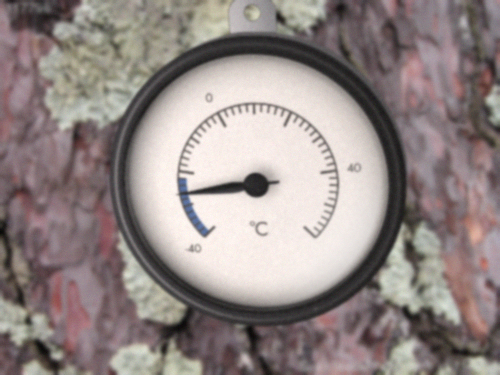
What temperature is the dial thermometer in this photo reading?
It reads -26 °C
